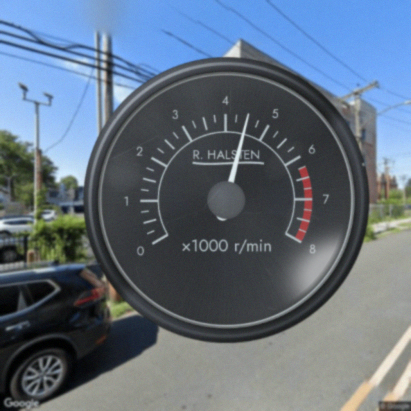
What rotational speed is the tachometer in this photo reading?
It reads 4500 rpm
